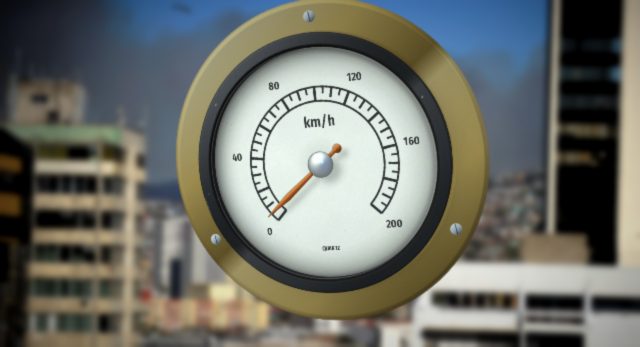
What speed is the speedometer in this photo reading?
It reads 5 km/h
